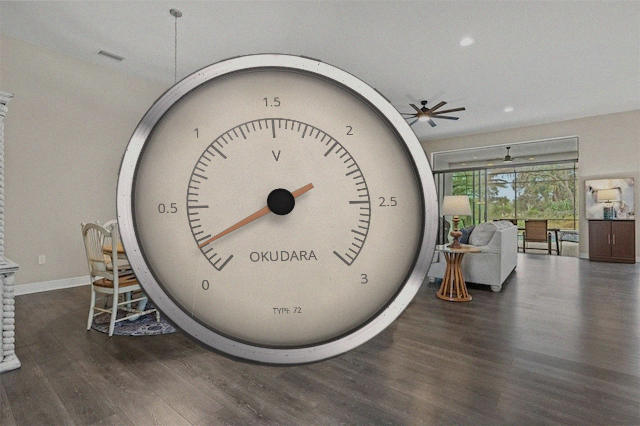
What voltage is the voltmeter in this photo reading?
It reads 0.2 V
